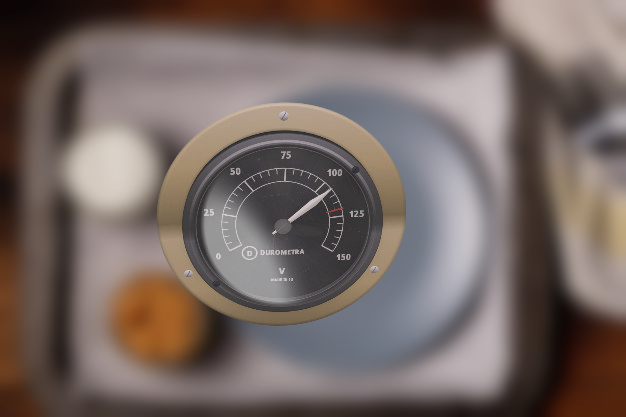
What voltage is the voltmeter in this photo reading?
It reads 105 V
